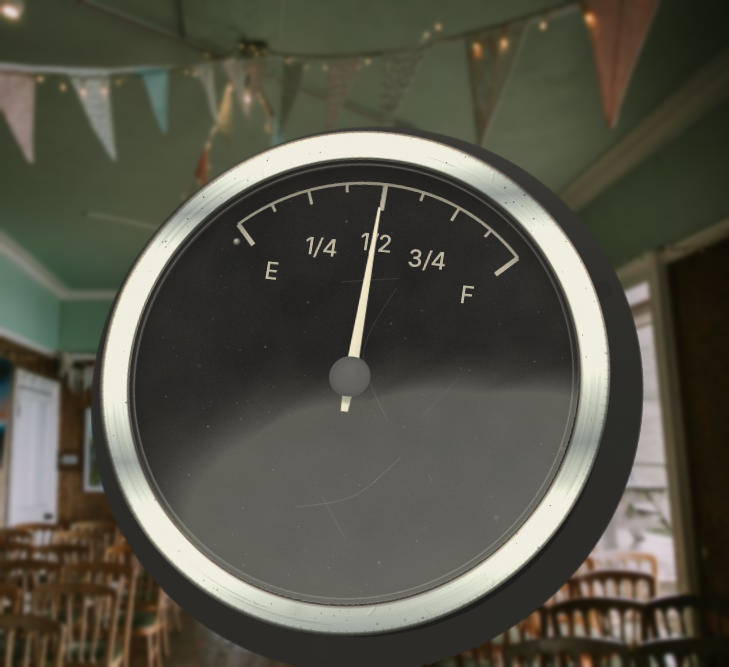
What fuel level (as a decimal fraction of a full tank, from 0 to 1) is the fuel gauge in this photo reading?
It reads 0.5
